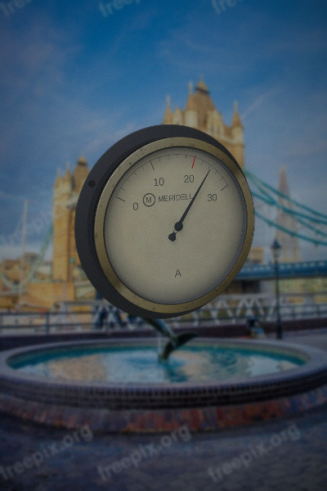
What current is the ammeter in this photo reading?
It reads 24 A
